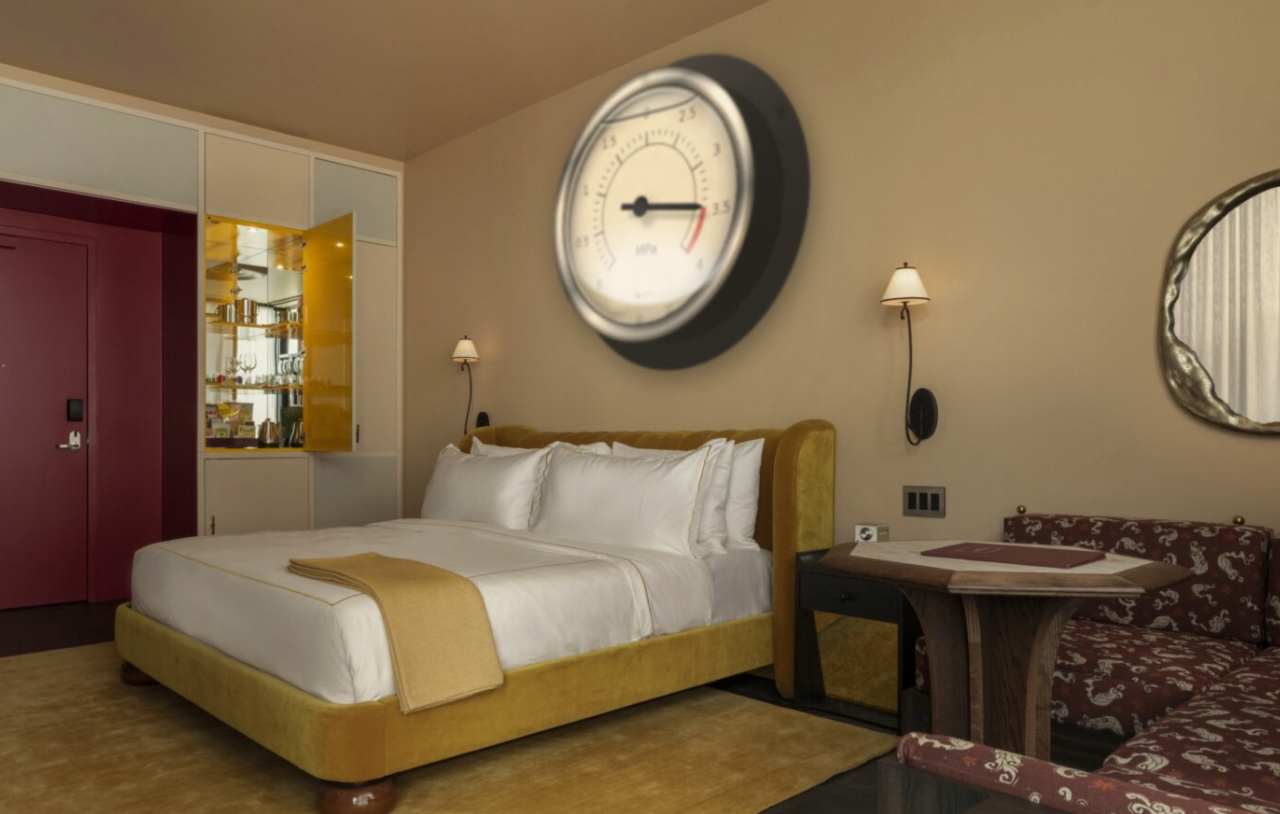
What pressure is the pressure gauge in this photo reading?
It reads 3.5 MPa
